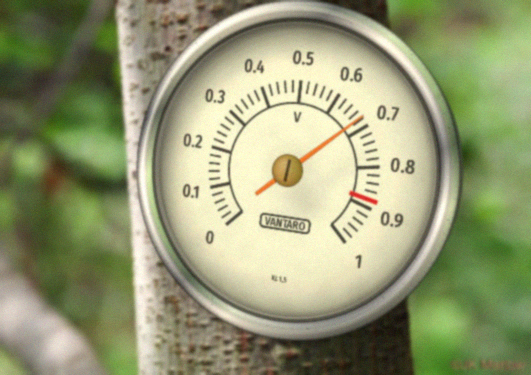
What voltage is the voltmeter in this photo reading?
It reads 0.68 V
